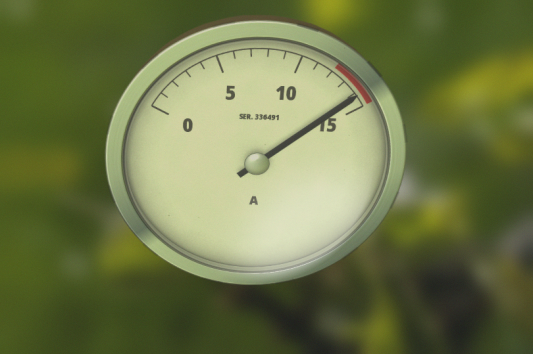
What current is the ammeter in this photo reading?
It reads 14 A
